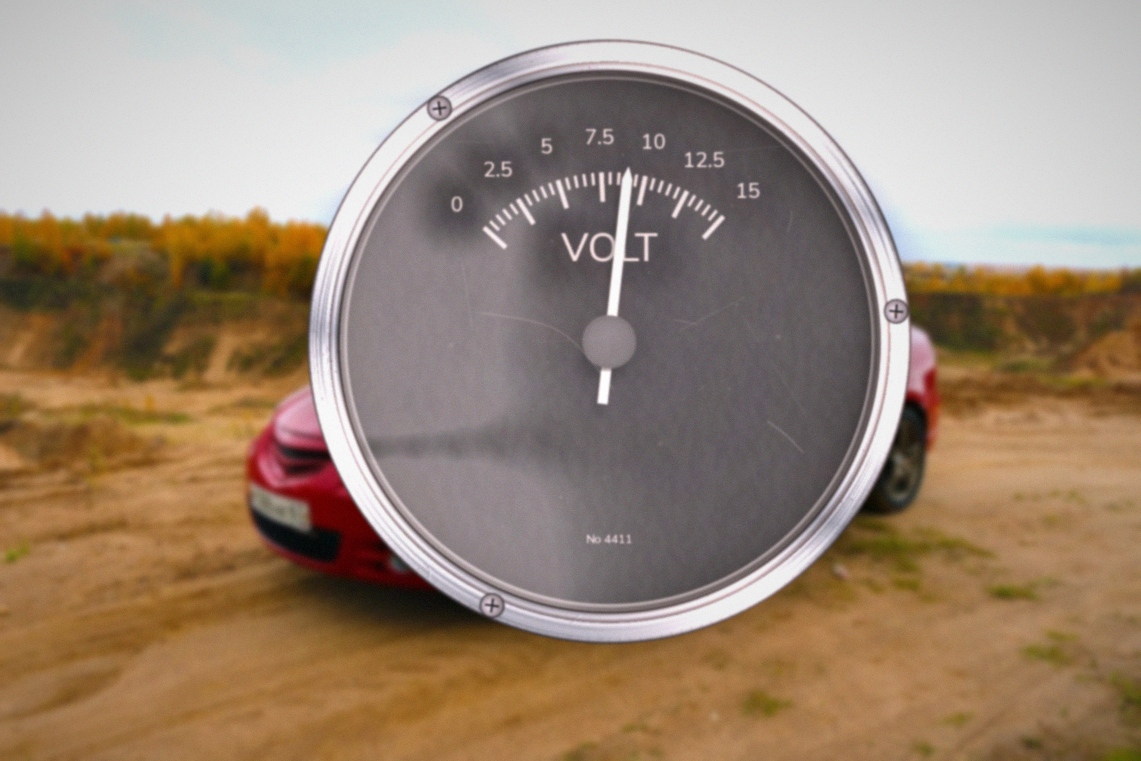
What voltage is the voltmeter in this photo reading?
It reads 9 V
